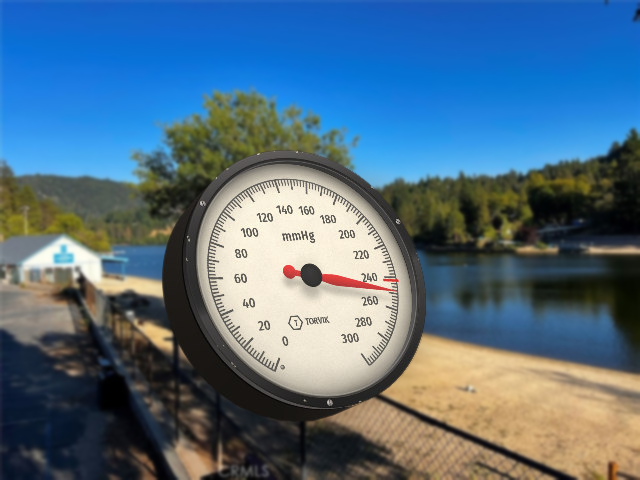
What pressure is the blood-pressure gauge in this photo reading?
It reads 250 mmHg
